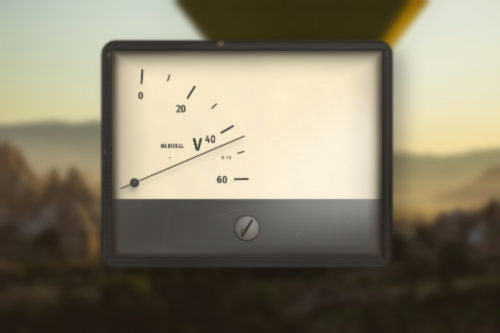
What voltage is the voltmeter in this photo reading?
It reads 45 V
